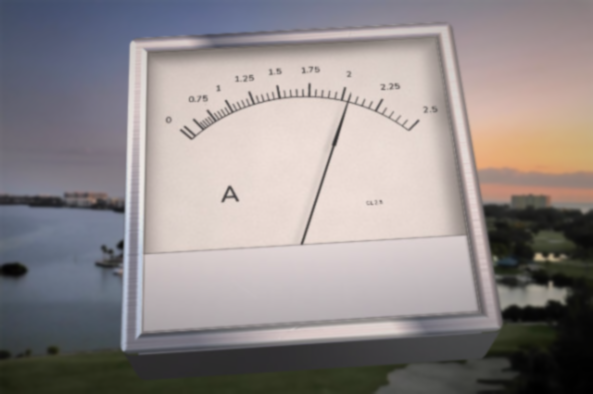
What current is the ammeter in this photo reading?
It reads 2.05 A
